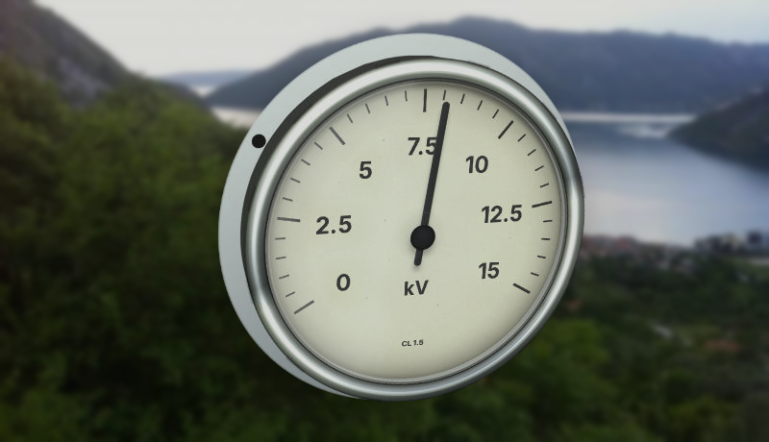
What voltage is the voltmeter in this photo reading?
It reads 8 kV
